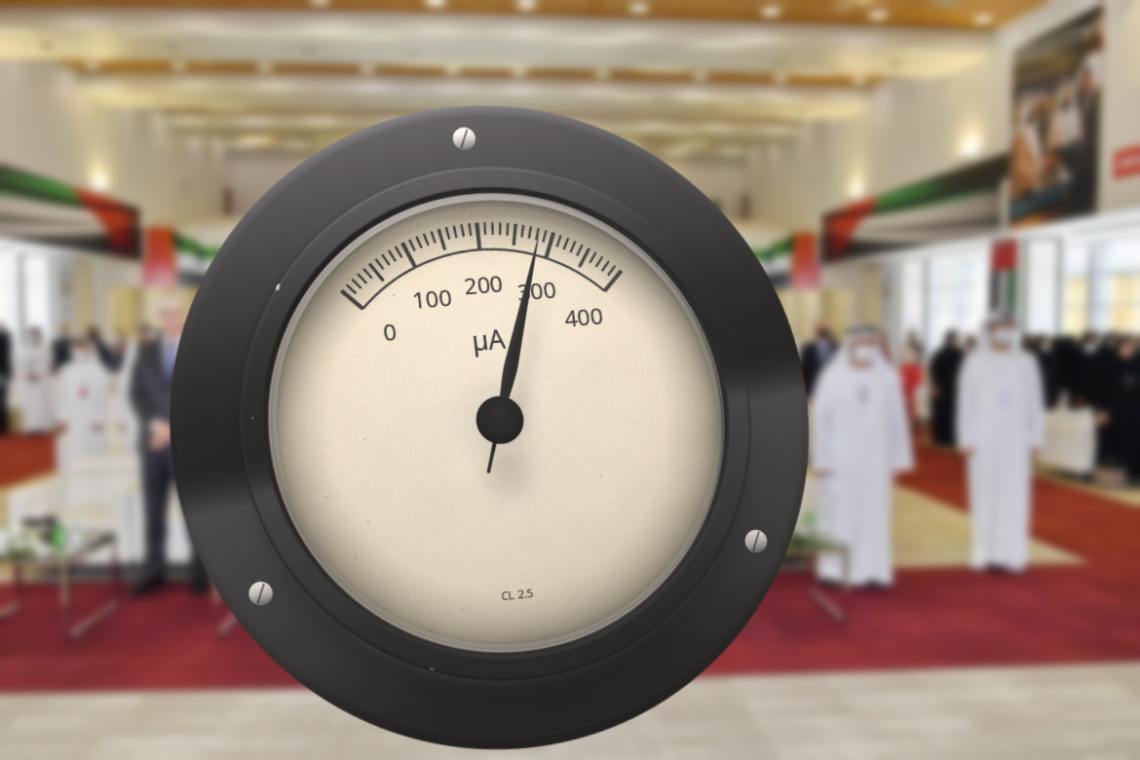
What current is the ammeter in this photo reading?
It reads 280 µA
